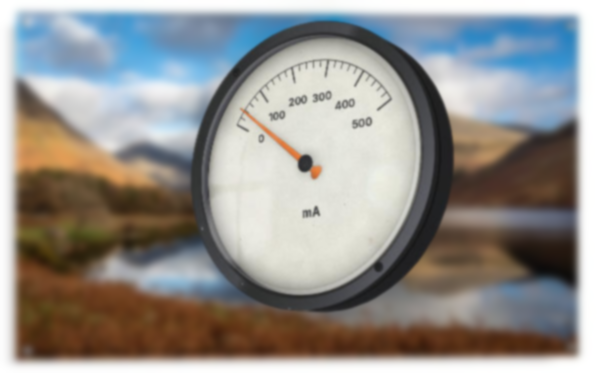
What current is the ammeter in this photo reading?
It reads 40 mA
